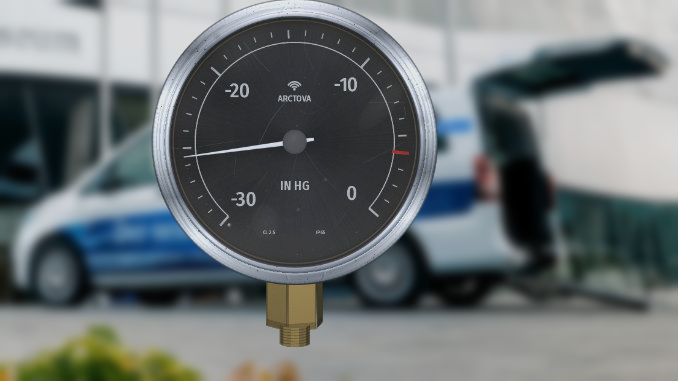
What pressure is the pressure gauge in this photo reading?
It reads -25.5 inHg
